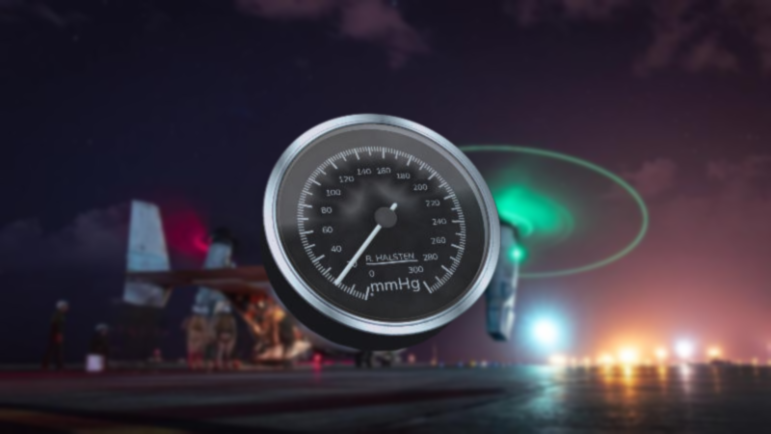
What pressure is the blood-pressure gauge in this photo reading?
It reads 20 mmHg
